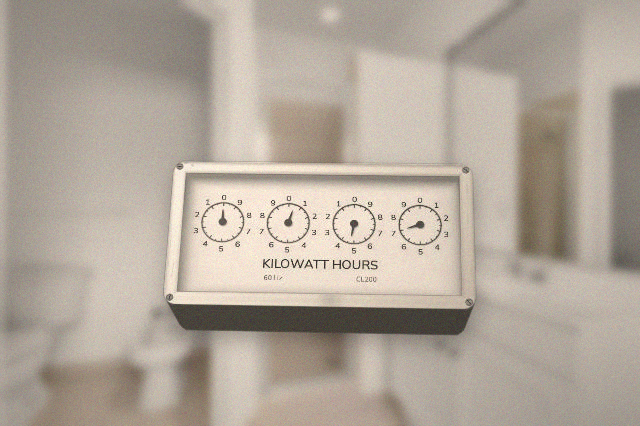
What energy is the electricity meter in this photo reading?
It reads 47 kWh
